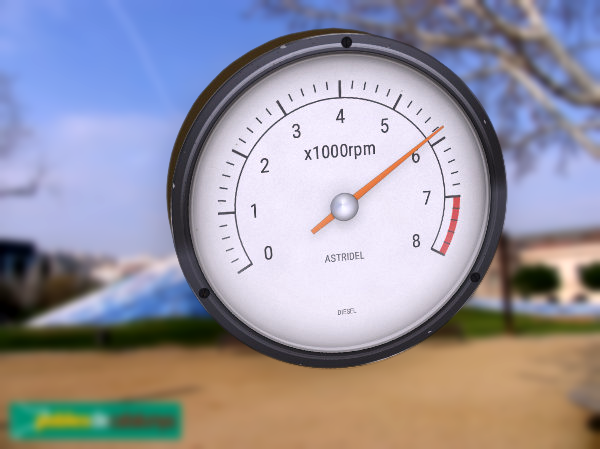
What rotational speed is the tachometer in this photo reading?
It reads 5800 rpm
